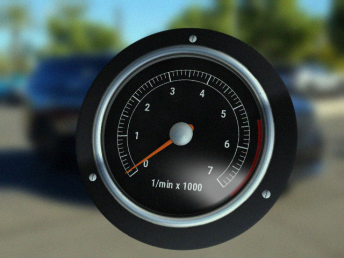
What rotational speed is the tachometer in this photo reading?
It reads 100 rpm
